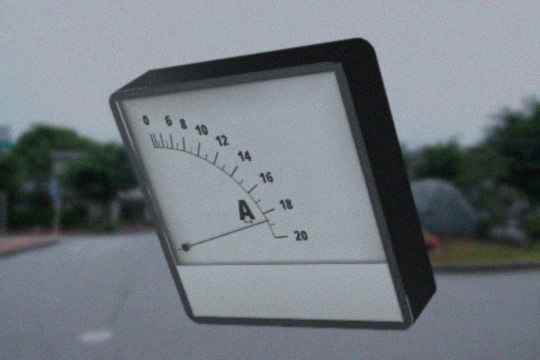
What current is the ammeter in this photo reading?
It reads 18.5 A
